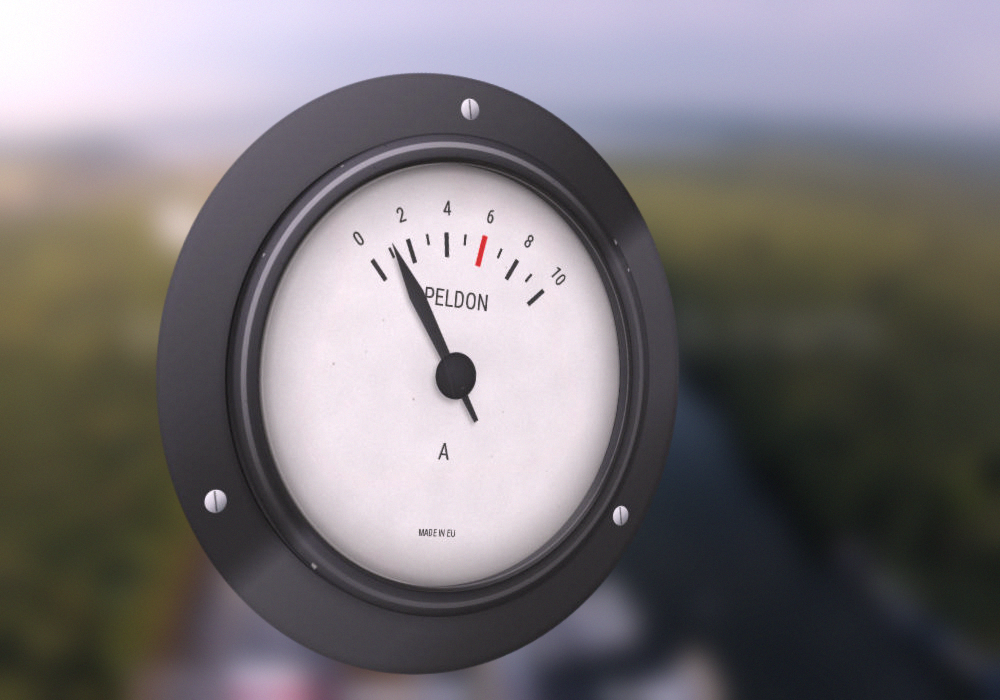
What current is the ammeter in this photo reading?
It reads 1 A
